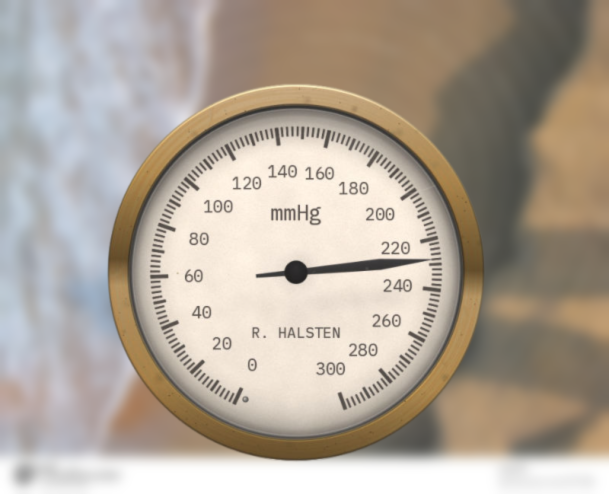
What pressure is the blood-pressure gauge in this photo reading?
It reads 228 mmHg
